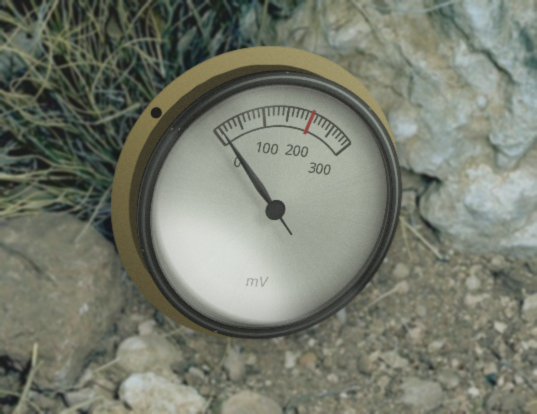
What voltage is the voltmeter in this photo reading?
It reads 10 mV
